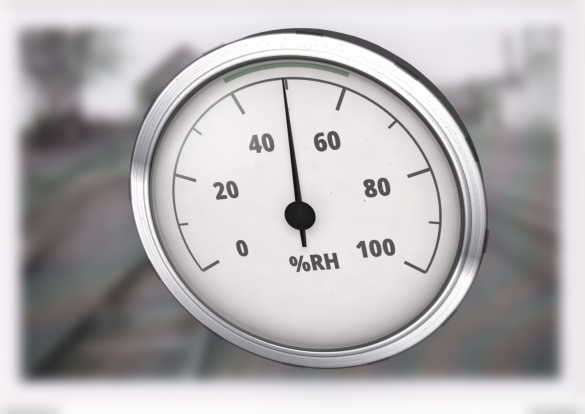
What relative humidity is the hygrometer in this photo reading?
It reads 50 %
